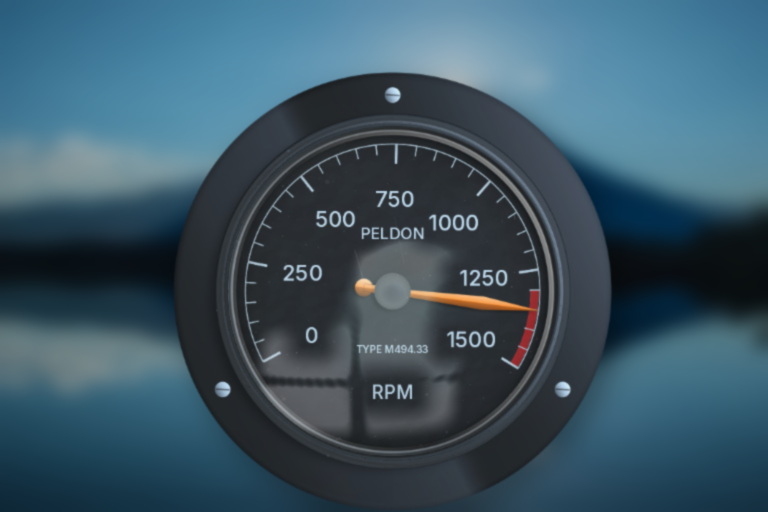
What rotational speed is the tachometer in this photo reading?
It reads 1350 rpm
